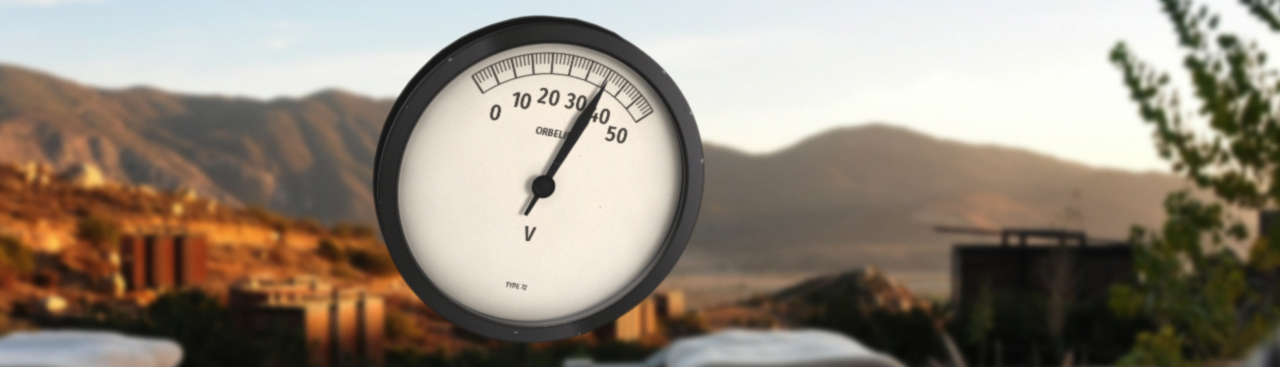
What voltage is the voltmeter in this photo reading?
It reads 35 V
